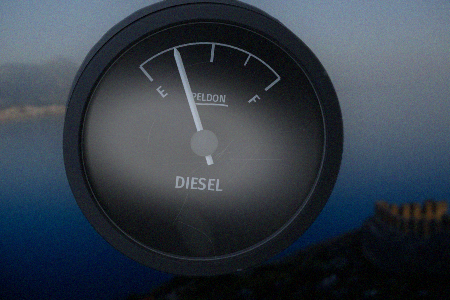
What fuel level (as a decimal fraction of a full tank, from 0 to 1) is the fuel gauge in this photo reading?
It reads 0.25
